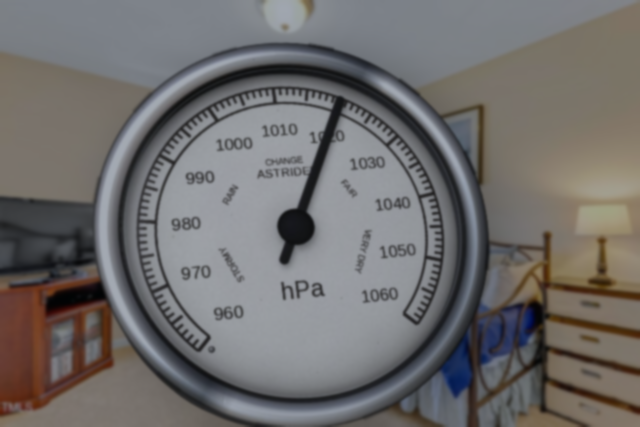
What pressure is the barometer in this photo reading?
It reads 1020 hPa
